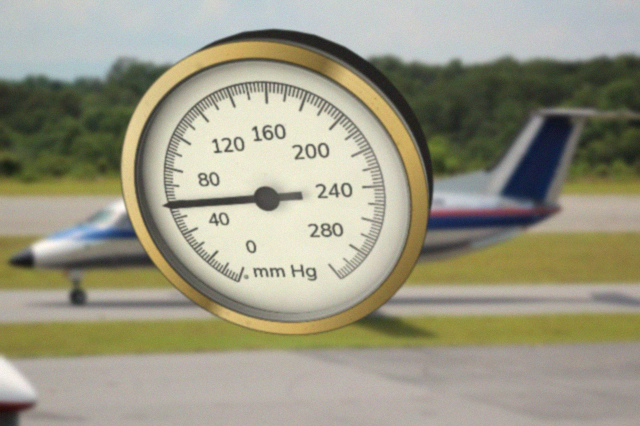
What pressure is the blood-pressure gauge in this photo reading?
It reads 60 mmHg
